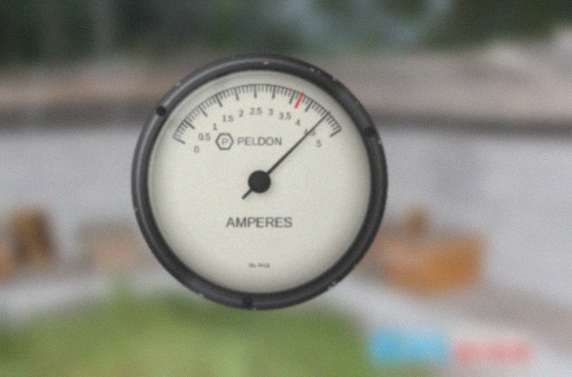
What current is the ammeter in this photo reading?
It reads 4.5 A
